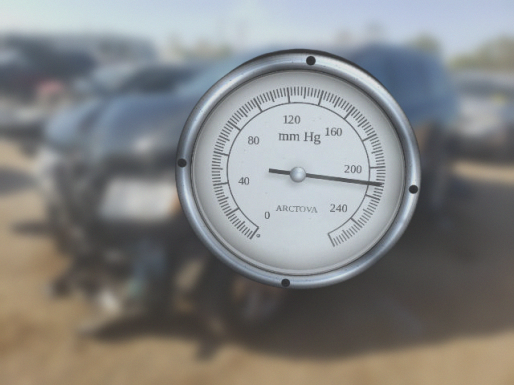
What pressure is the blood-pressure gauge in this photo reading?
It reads 210 mmHg
